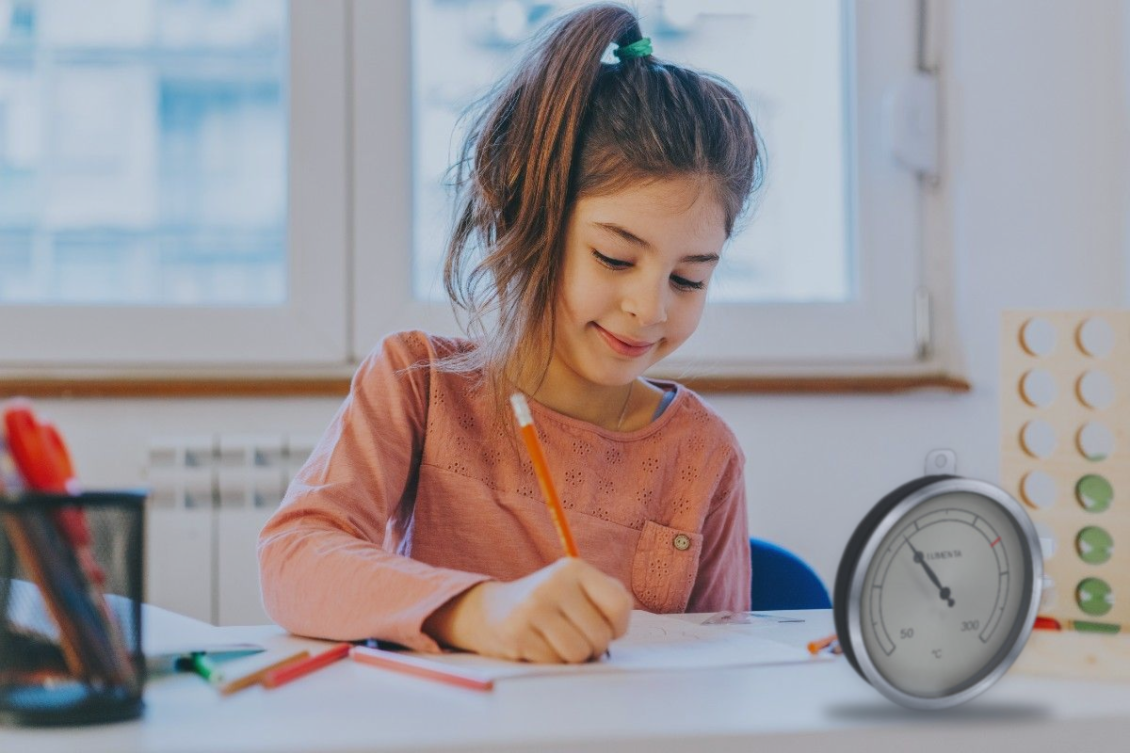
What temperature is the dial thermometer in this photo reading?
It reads 137.5 °C
